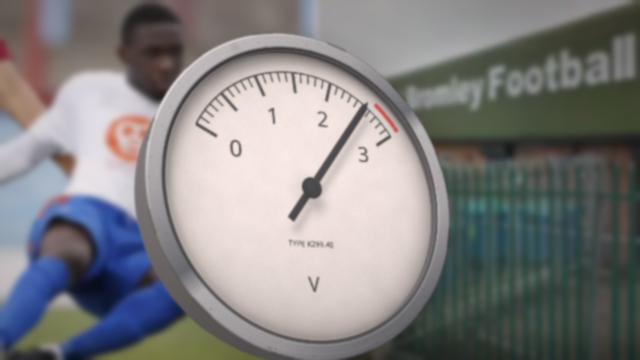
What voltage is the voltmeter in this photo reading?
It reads 2.5 V
